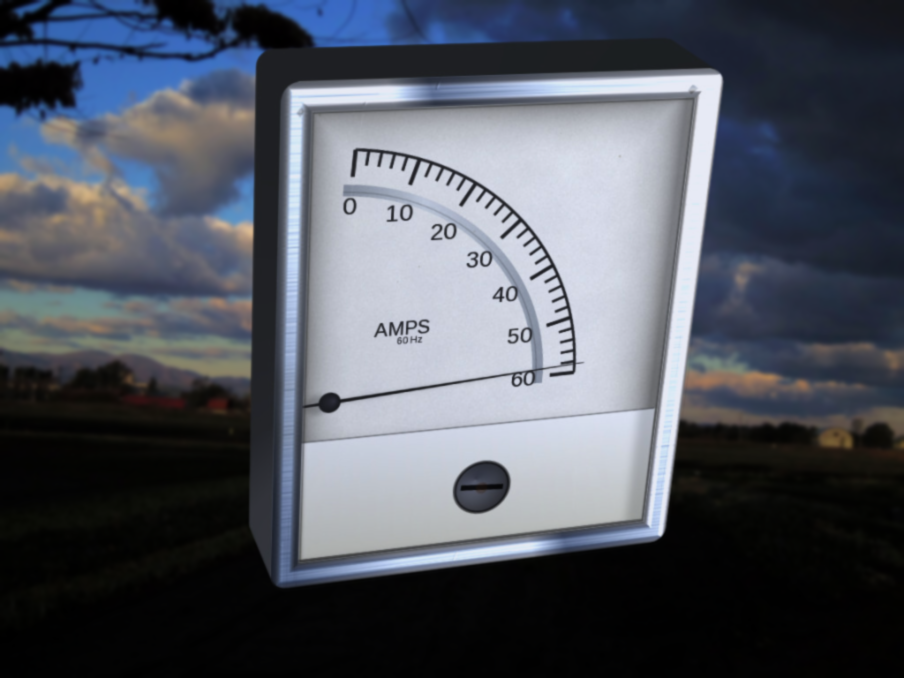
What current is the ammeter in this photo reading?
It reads 58 A
